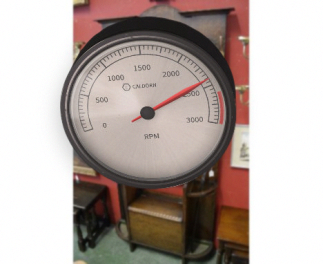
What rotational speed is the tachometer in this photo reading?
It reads 2400 rpm
